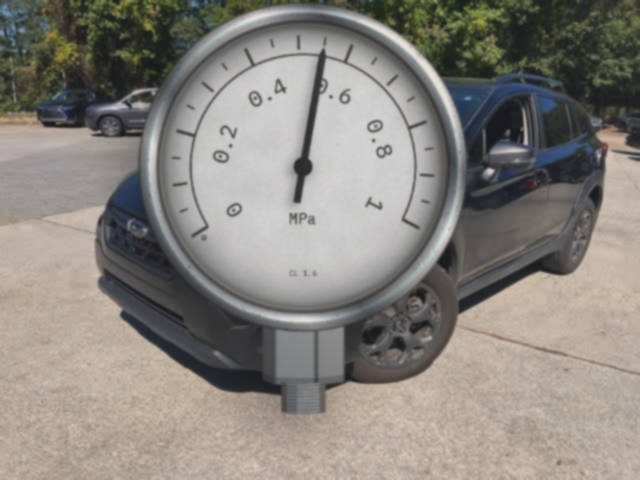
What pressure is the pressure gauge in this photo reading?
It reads 0.55 MPa
